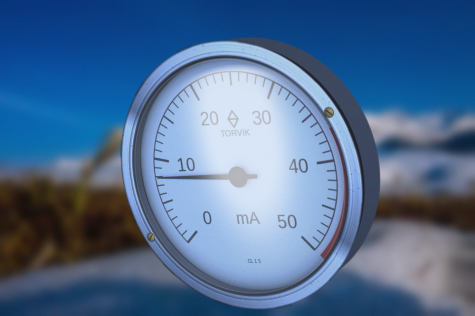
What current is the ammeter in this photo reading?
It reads 8 mA
